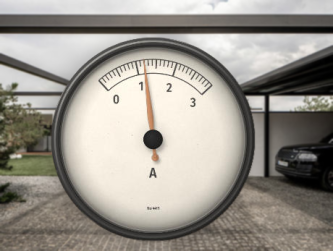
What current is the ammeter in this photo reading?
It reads 1.2 A
